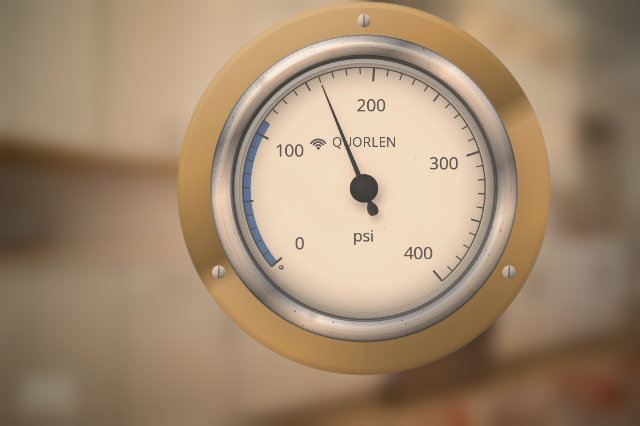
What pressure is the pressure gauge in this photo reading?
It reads 160 psi
